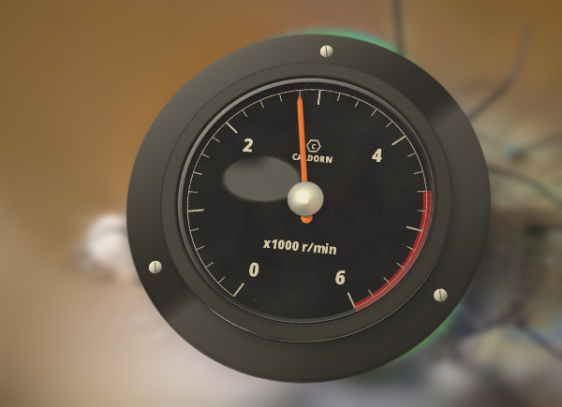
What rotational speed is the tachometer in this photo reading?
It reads 2800 rpm
